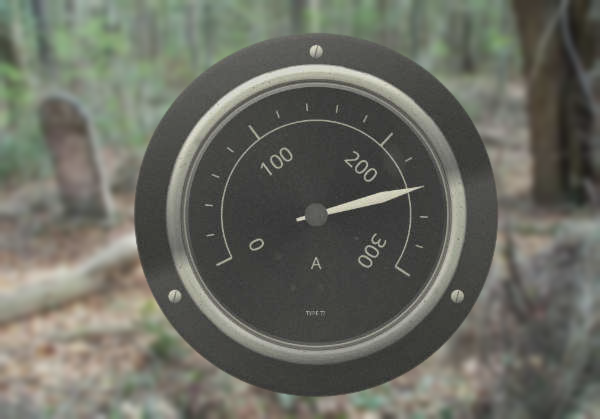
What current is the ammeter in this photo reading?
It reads 240 A
